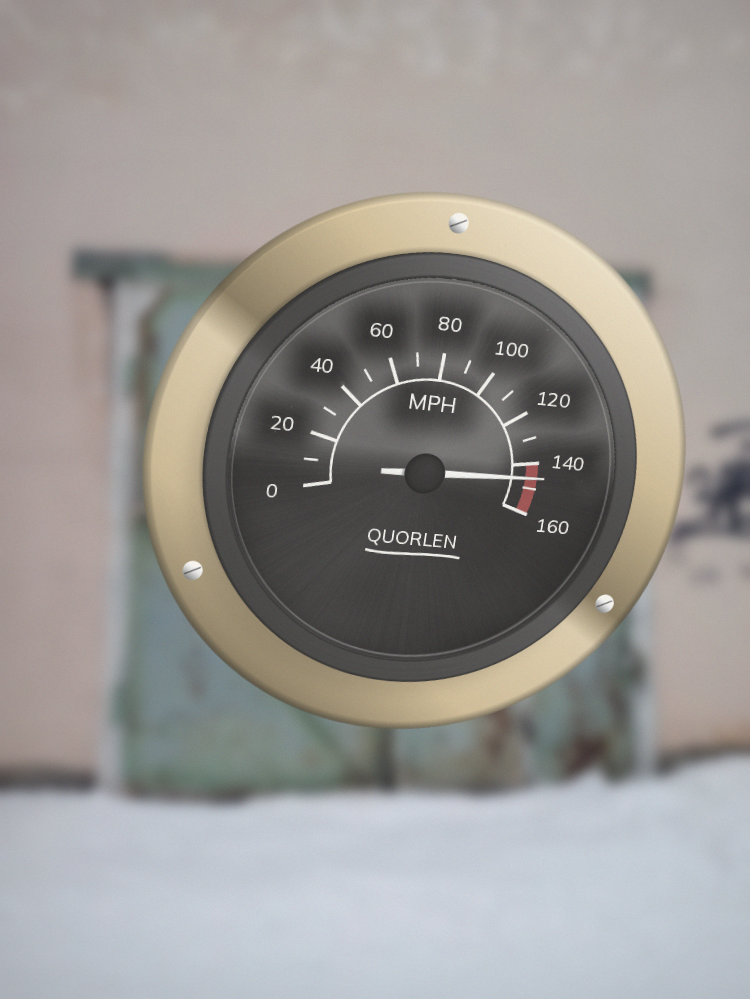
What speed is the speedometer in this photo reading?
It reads 145 mph
